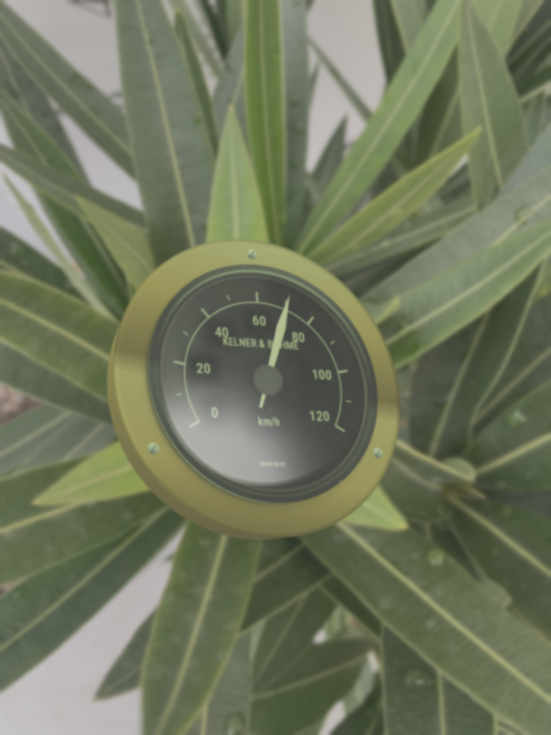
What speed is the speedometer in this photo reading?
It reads 70 km/h
